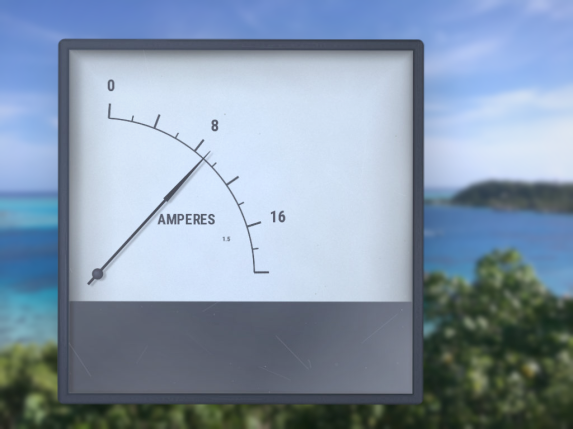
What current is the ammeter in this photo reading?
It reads 9 A
